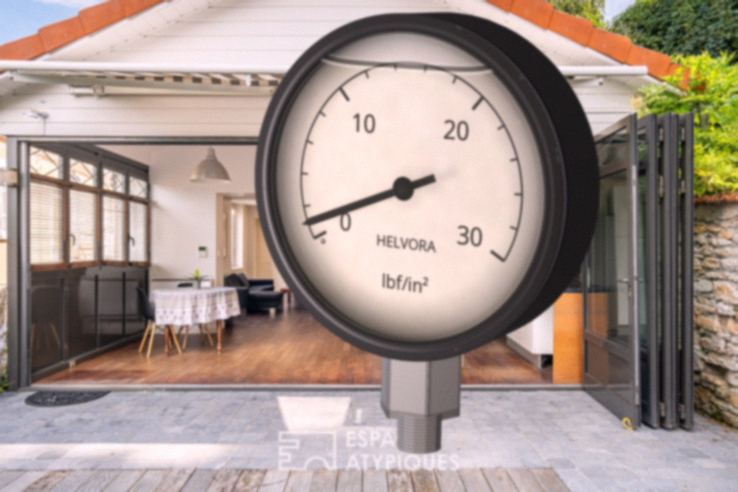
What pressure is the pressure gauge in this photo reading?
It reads 1 psi
